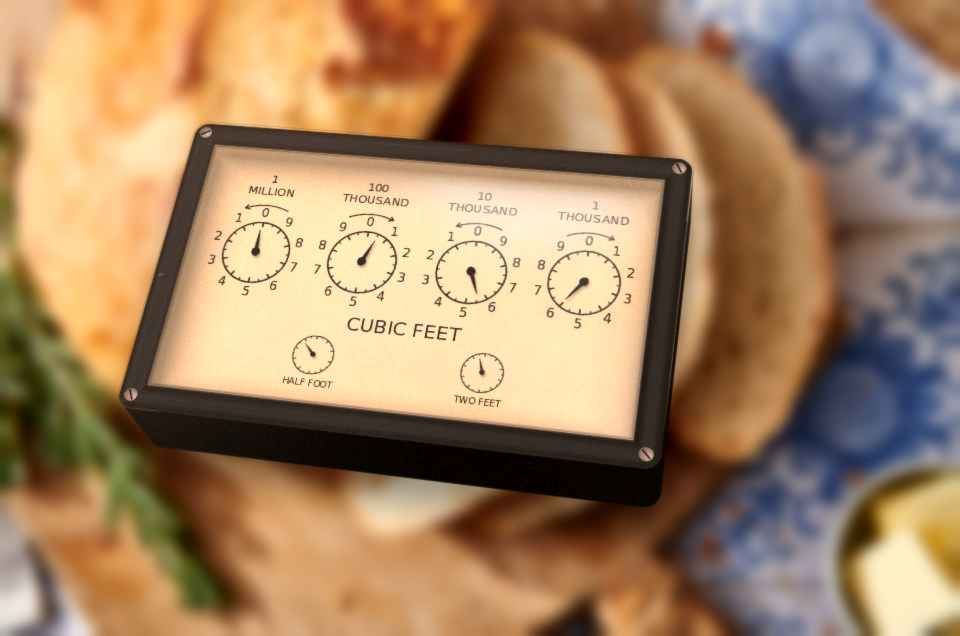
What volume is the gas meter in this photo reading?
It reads 5600 ft³
